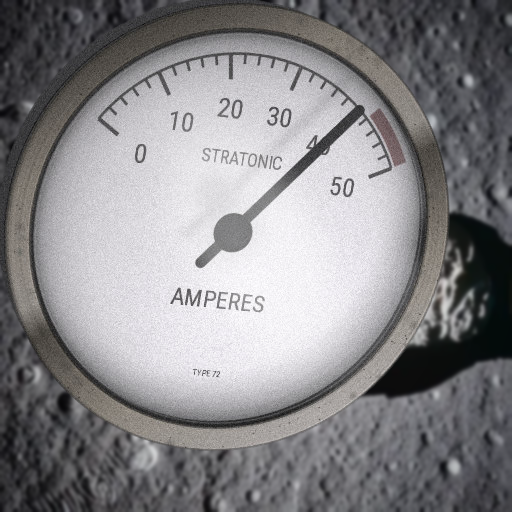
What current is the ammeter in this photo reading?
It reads 40 A
